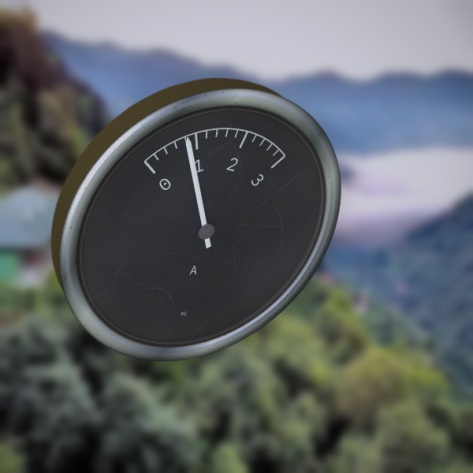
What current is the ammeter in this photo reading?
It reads 0.8 A
